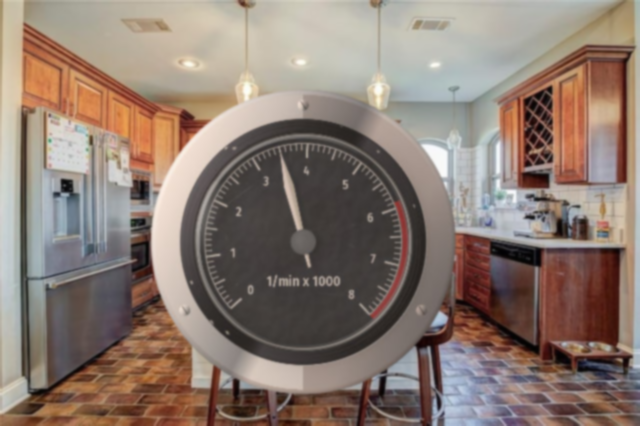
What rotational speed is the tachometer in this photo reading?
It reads 3500 rpm
